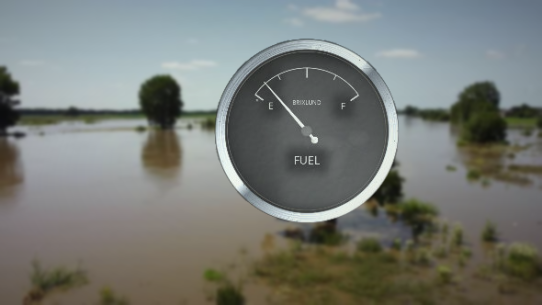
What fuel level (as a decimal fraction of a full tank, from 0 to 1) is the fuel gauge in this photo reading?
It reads 0.125
